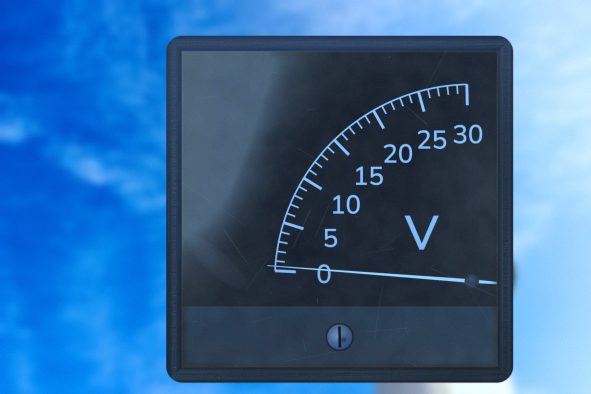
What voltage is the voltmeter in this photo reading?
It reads 0.5 V
